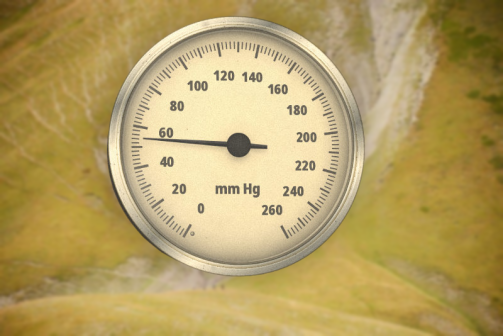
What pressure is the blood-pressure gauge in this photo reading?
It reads 54 mmHg
